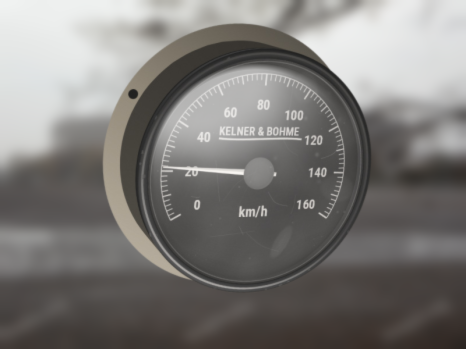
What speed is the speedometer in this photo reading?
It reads 22 km/h
